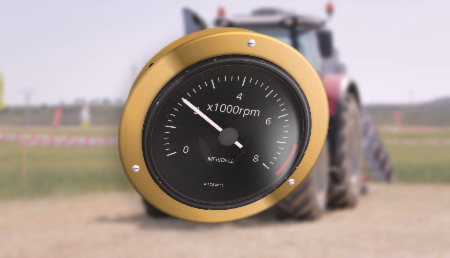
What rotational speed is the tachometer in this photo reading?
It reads 2000 rpm
